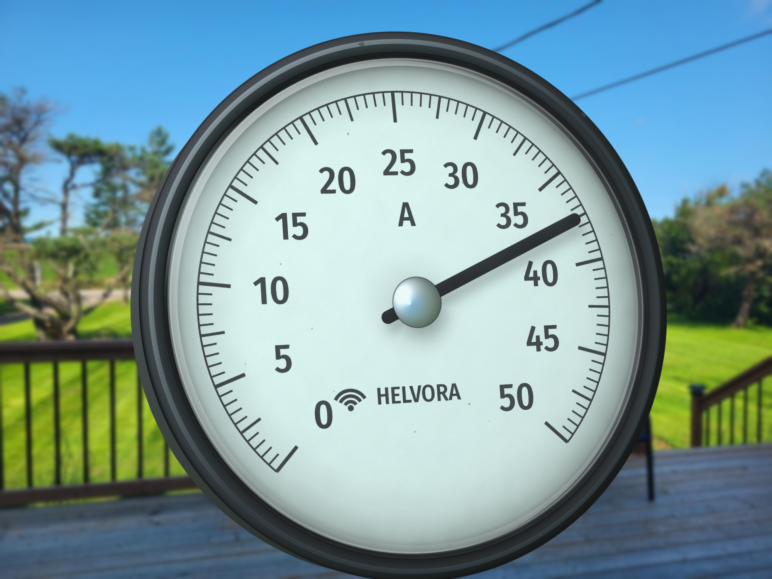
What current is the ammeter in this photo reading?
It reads 37.5 A
